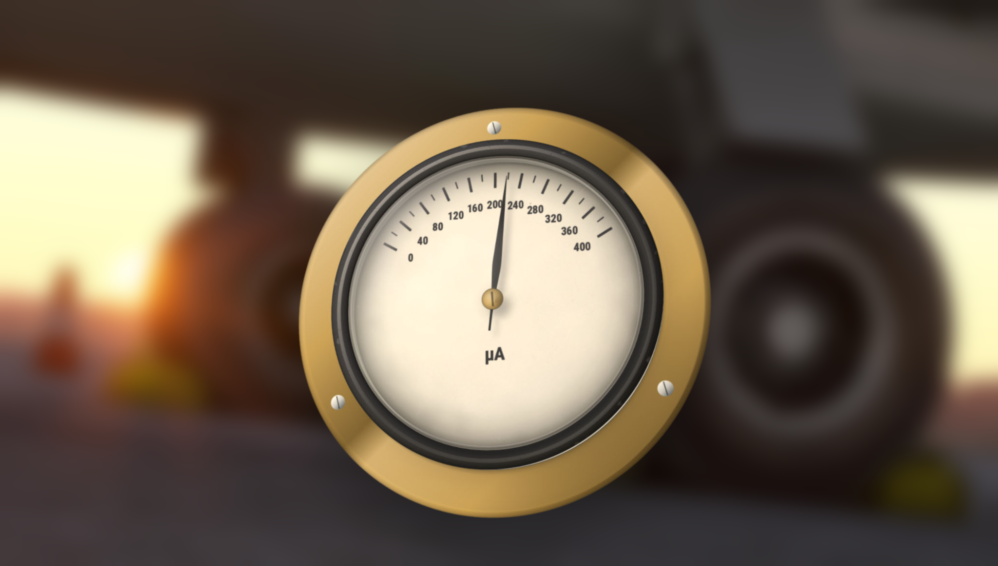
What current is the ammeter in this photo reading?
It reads 220 µA
